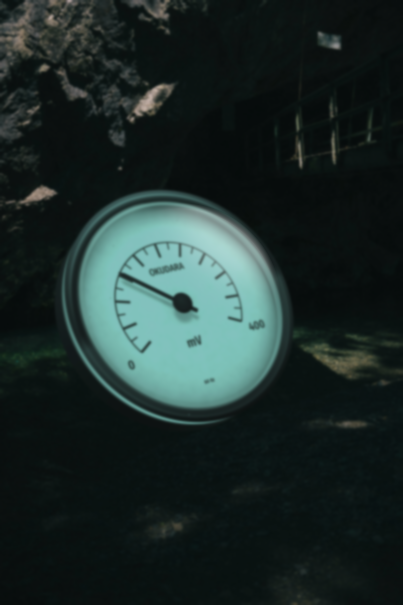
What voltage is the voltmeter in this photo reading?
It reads 120 mV
